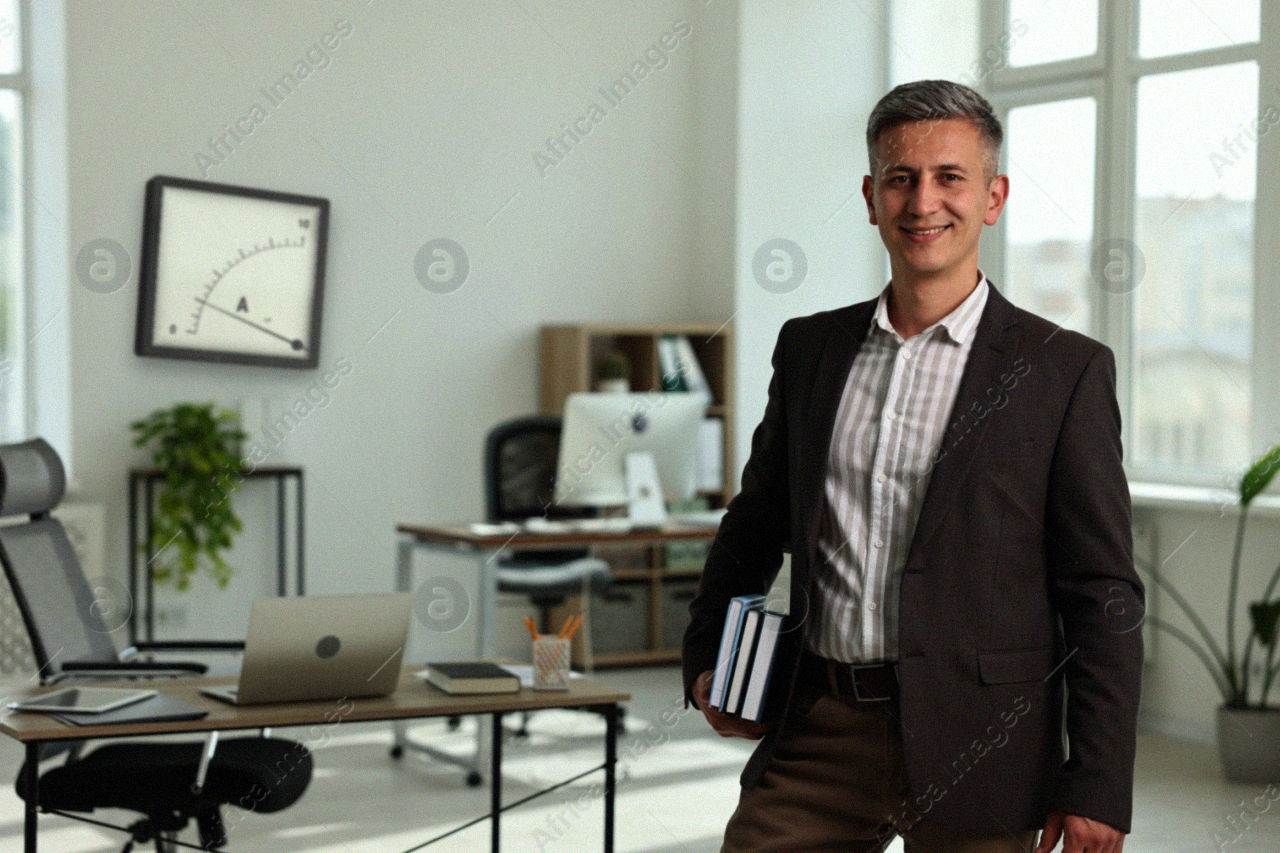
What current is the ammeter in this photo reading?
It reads 2 A
